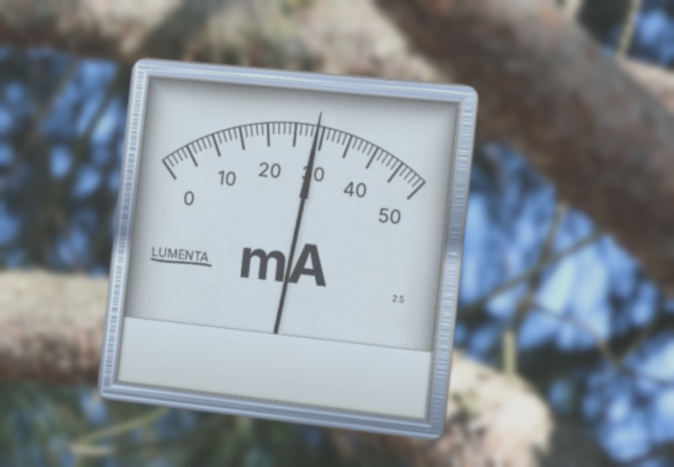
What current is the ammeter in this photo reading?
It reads 29 mA
